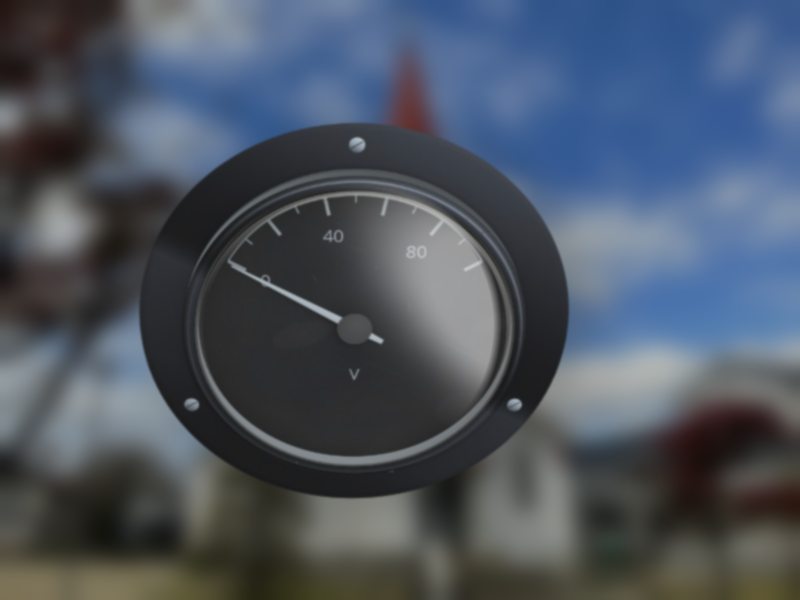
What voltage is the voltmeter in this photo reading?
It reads 0 V
